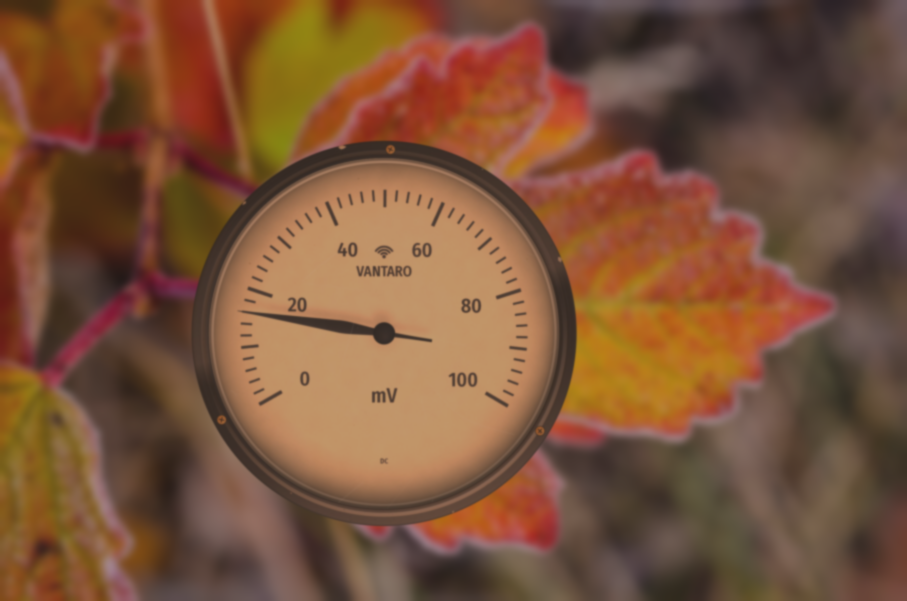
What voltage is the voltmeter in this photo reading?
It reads 16 mV
